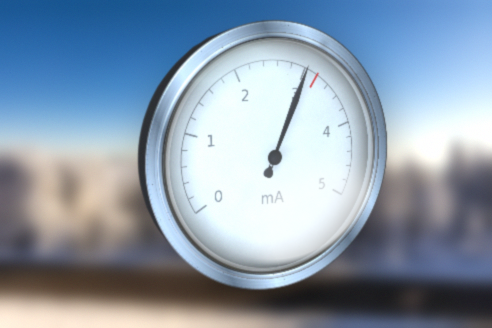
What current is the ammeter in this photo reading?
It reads 3 mA
